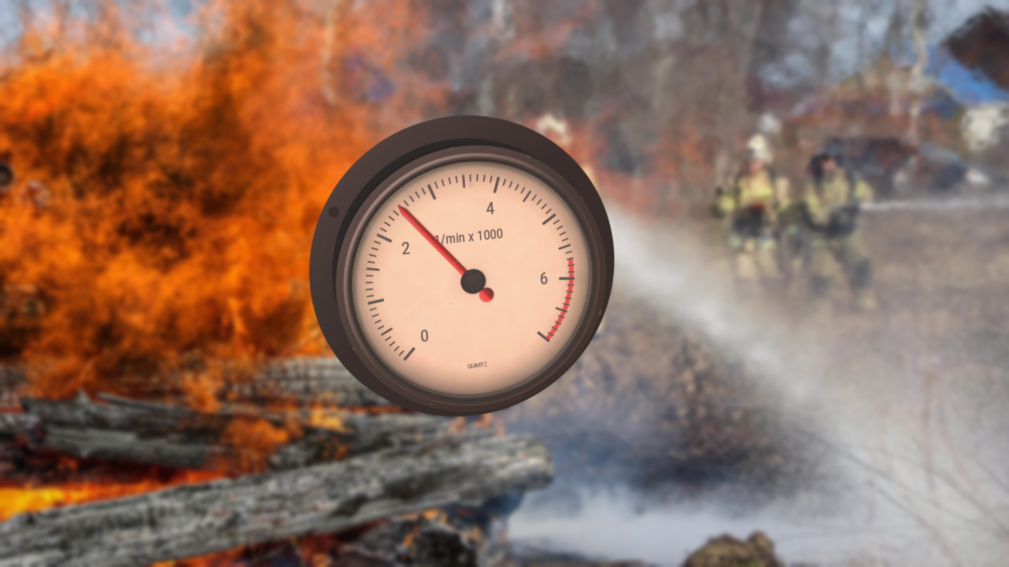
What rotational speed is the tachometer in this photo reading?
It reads 2500 rpm
